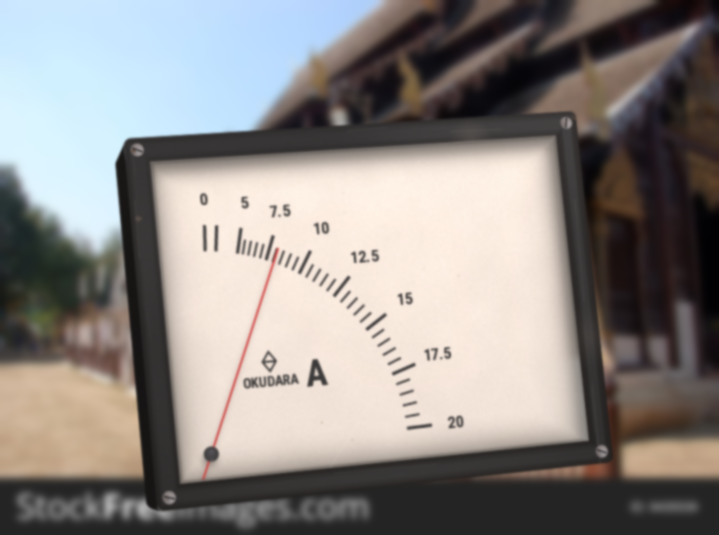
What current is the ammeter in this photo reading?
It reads 8 A
